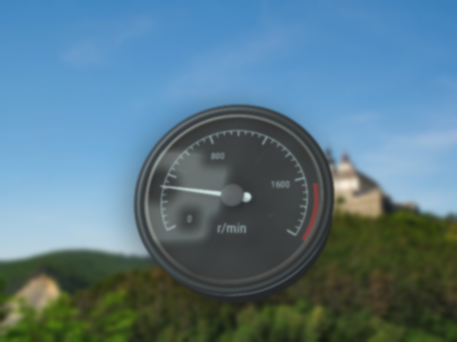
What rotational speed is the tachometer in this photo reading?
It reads 300 rpm
